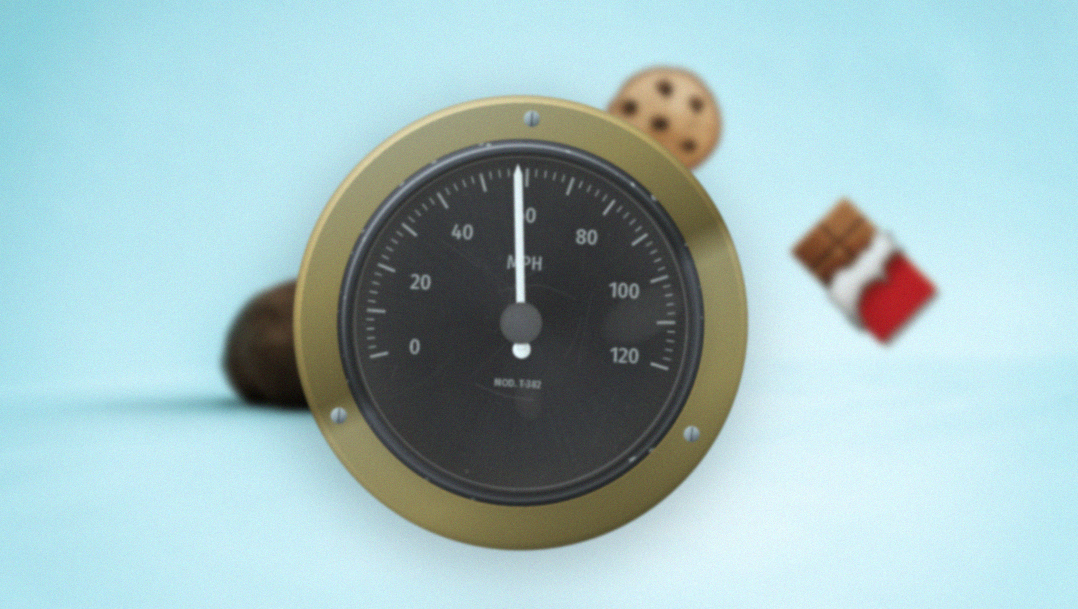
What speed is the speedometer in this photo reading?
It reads 58 mph
